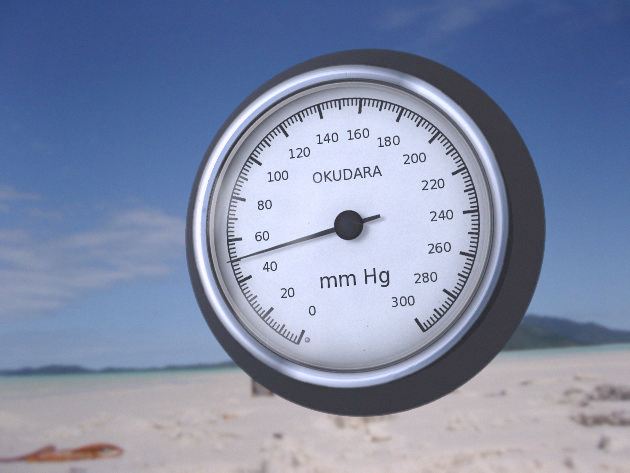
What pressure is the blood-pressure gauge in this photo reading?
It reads 50 mmHg
